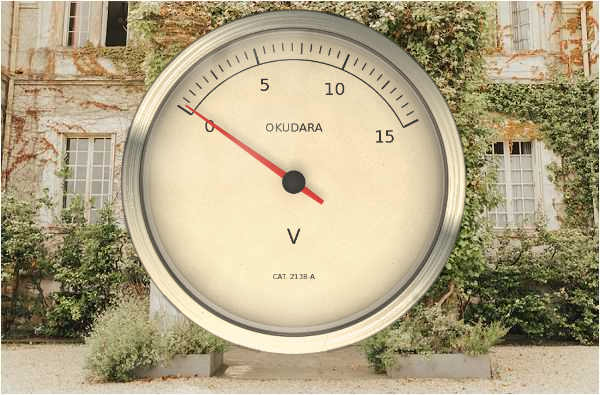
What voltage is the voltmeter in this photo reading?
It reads 0.25 V
